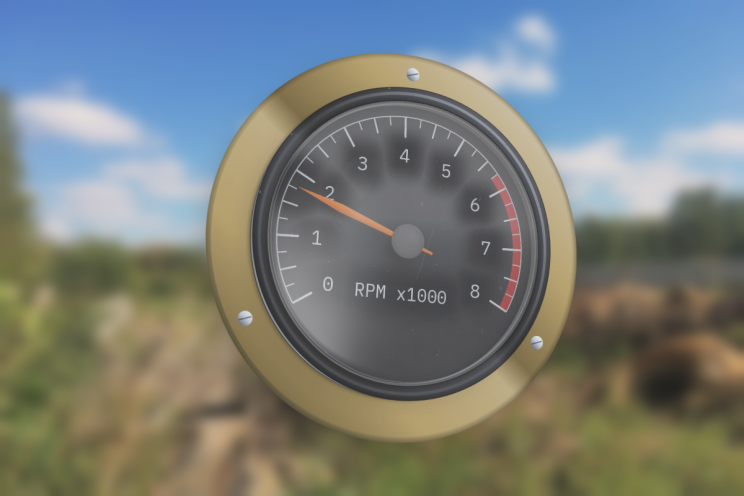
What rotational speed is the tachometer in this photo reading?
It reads 1750 rpm
